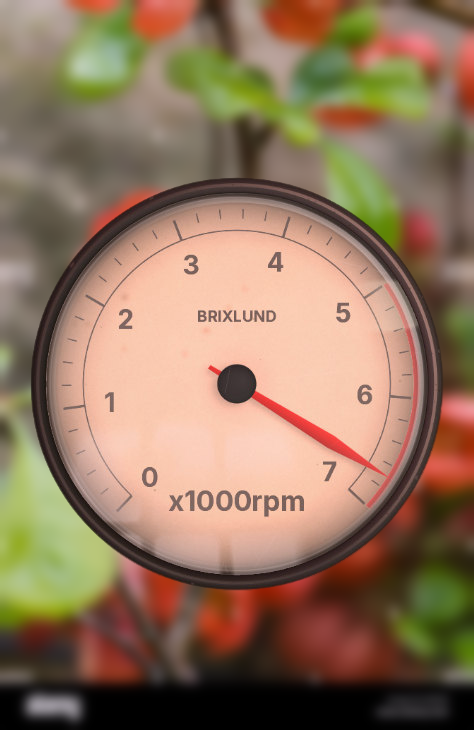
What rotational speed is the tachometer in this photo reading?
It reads 6700 rpm
